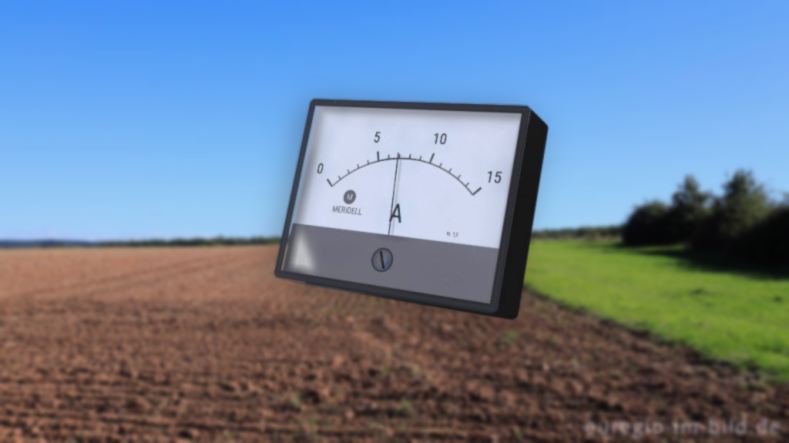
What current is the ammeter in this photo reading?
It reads 7 A
